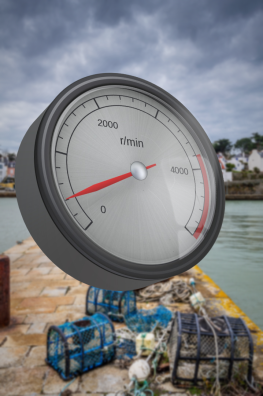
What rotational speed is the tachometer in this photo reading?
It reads 400 rpm
